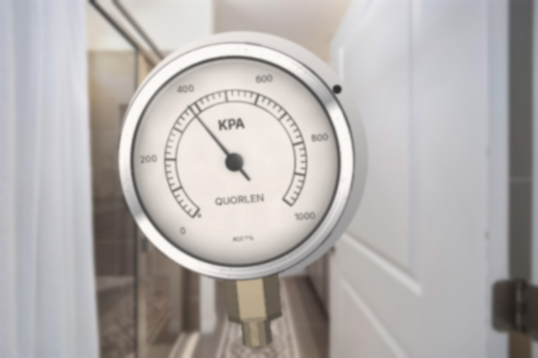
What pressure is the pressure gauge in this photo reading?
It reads 380 kPa
